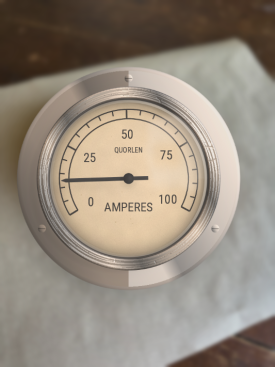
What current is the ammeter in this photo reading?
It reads 12.5 A
